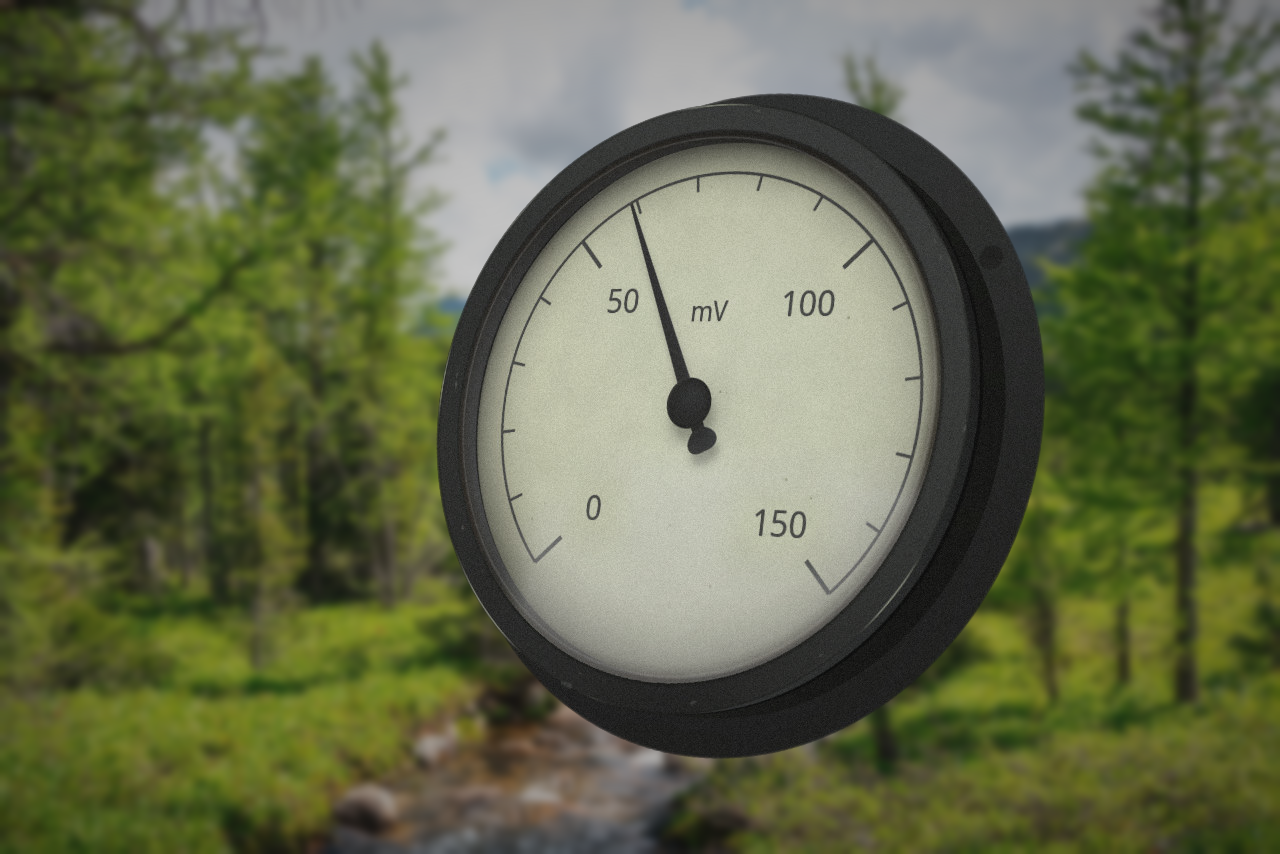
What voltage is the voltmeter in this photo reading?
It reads 60 mV
